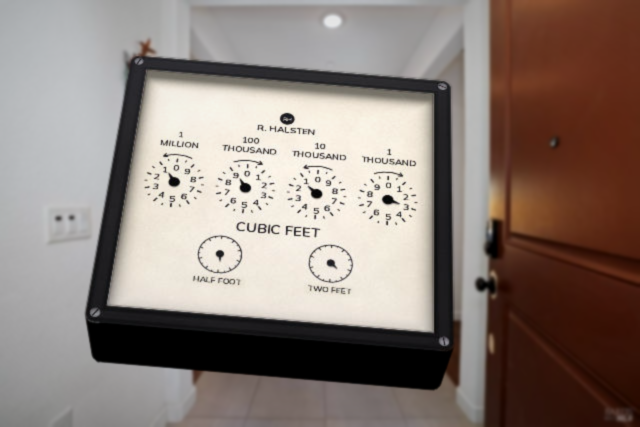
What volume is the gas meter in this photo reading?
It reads 91300 ft³
